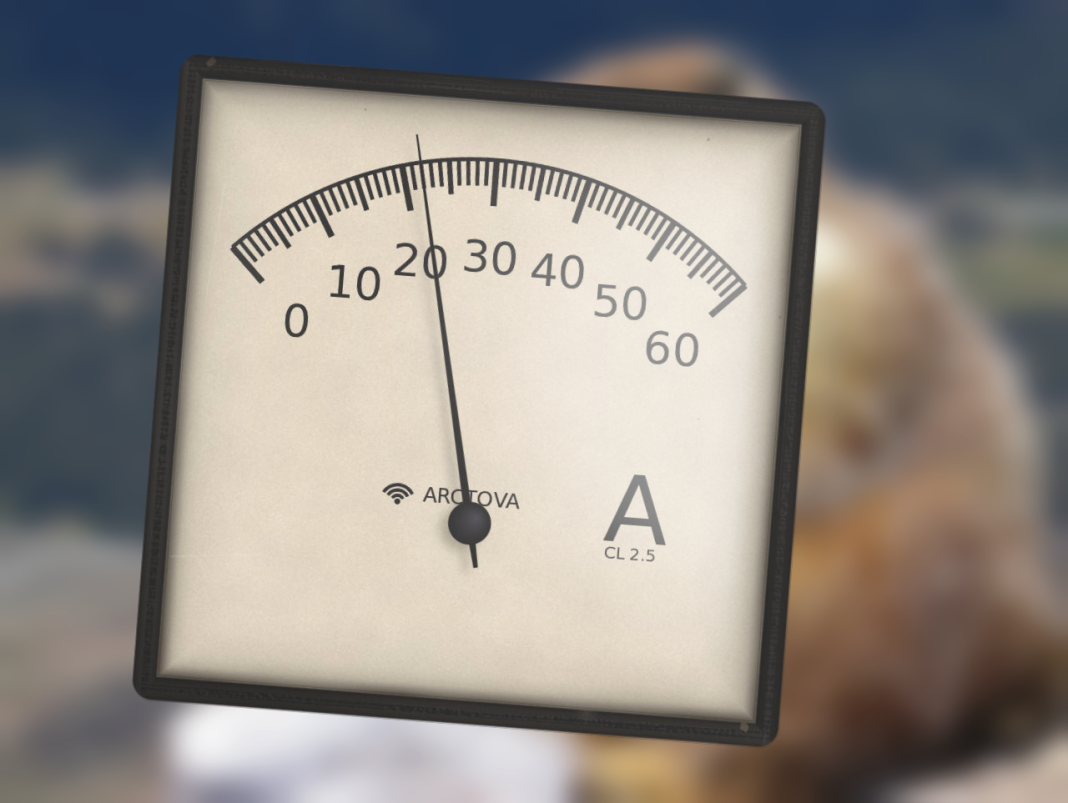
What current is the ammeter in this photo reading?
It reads 22 A
